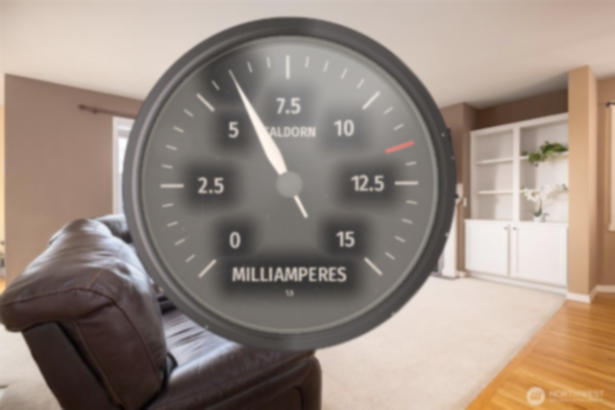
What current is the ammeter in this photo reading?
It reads 6 mA
